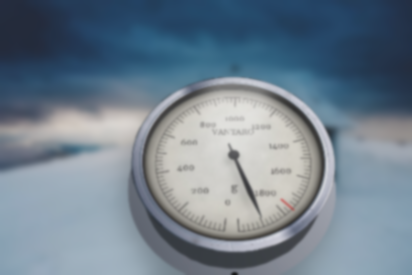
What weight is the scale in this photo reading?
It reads 1900 g
